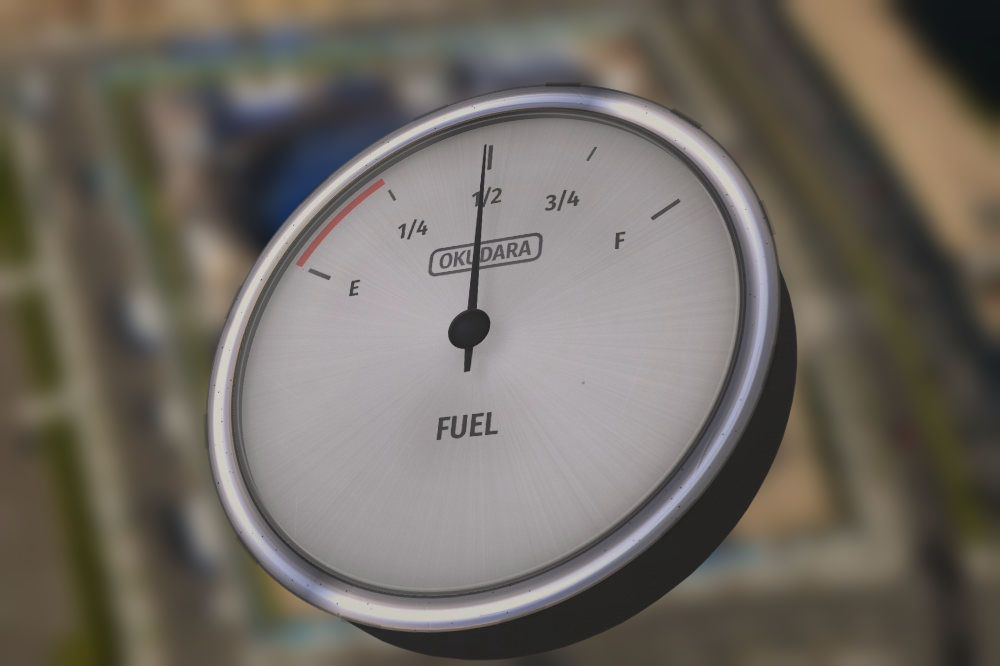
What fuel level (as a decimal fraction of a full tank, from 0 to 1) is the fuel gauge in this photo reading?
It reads 0.5
